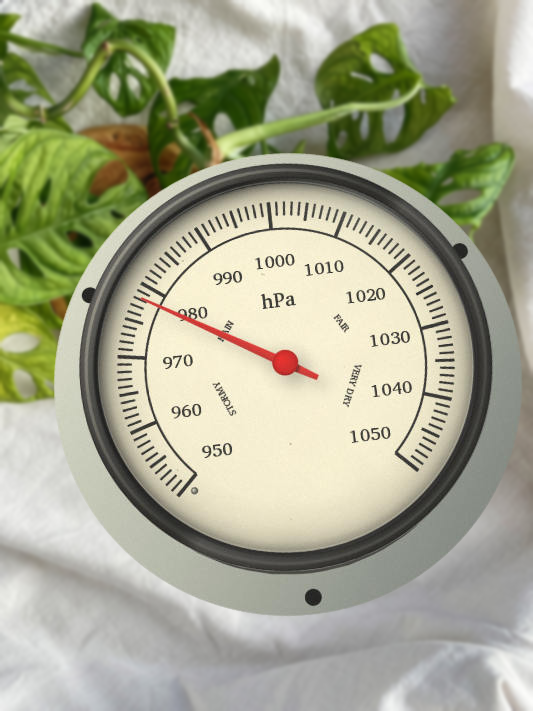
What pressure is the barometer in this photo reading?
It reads 978 hPa
